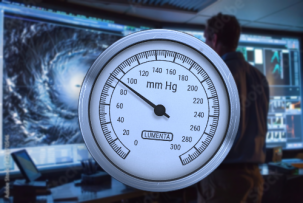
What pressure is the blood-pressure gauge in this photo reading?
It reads 90 mmHg
